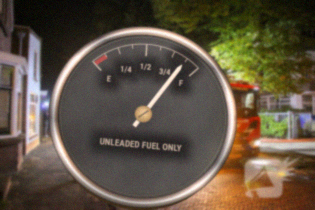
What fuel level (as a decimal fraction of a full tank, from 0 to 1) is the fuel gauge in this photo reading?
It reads 0.875
